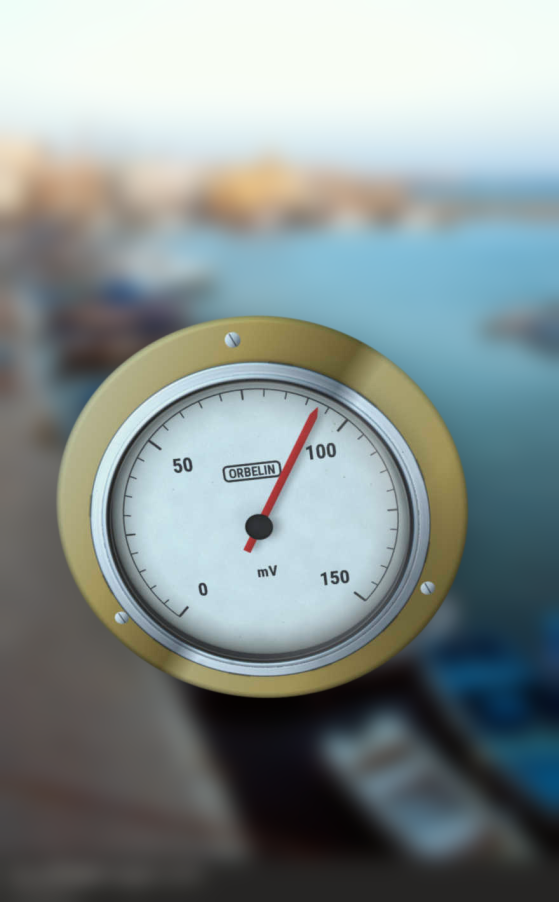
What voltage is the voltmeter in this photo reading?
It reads 92.5 mV
